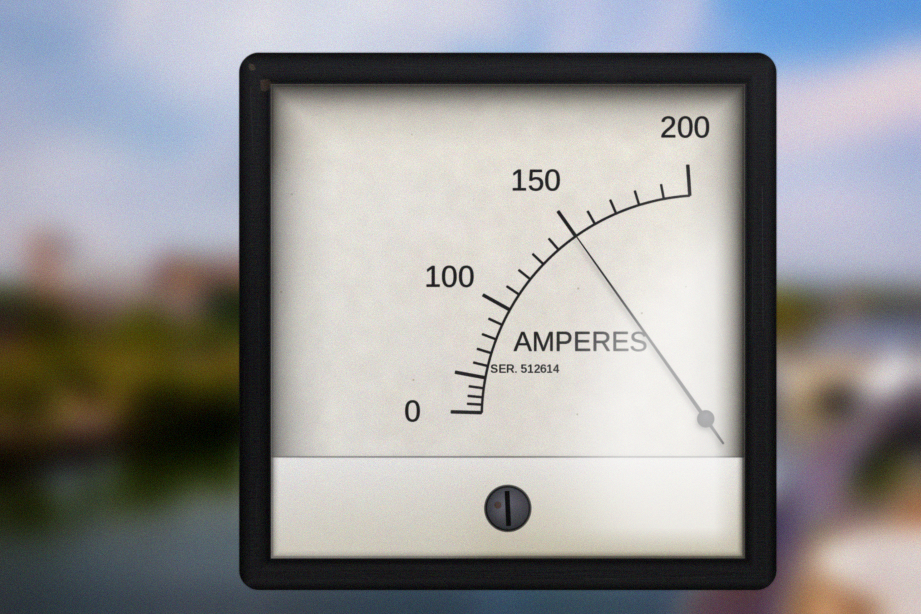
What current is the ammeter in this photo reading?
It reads 150 A
